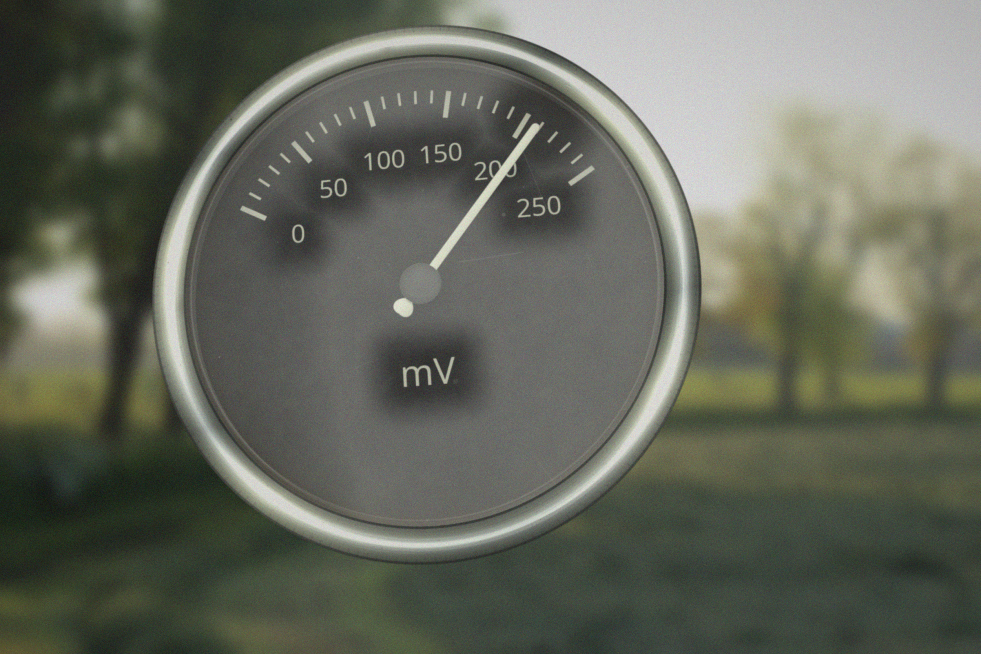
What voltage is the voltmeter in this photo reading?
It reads 210 mV
